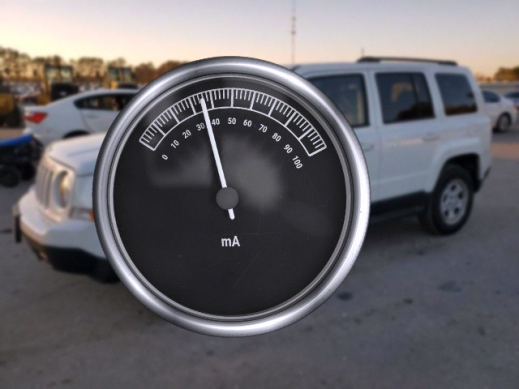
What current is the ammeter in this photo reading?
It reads 36 mA
